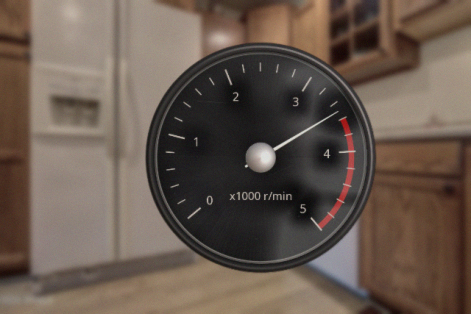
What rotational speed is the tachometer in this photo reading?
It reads 3500 rpm
